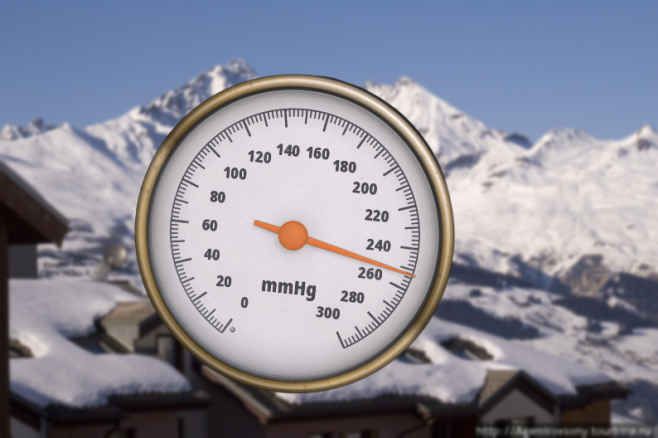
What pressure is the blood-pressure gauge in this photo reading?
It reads 252 mmHg
